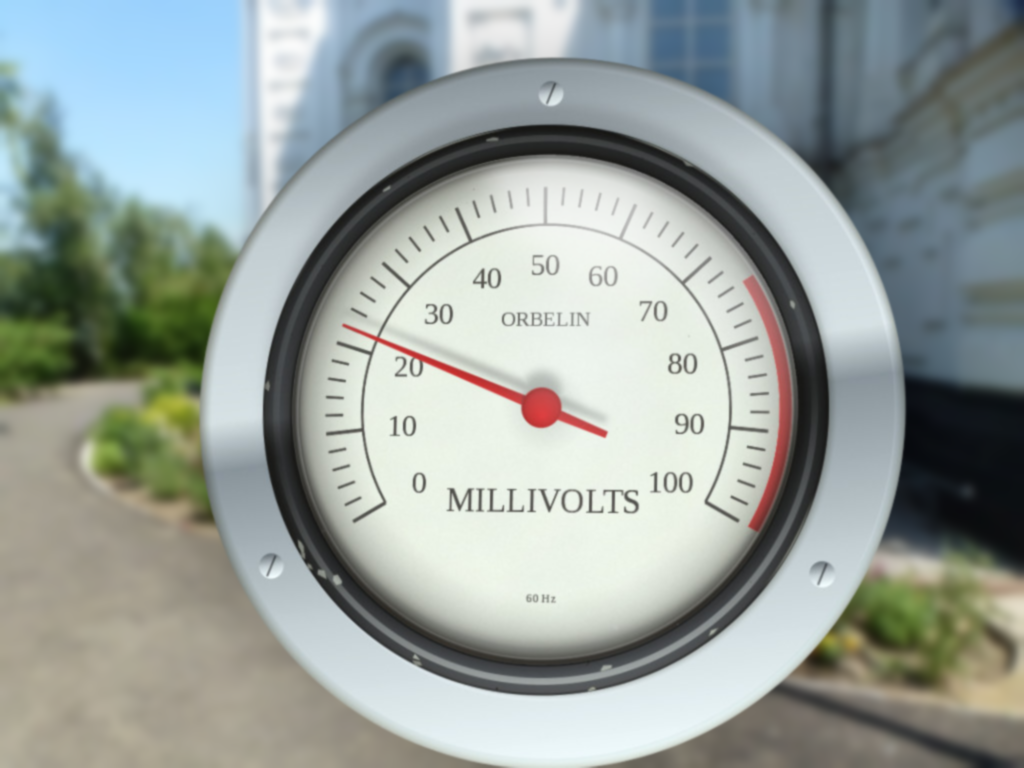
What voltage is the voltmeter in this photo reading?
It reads 22 mV
